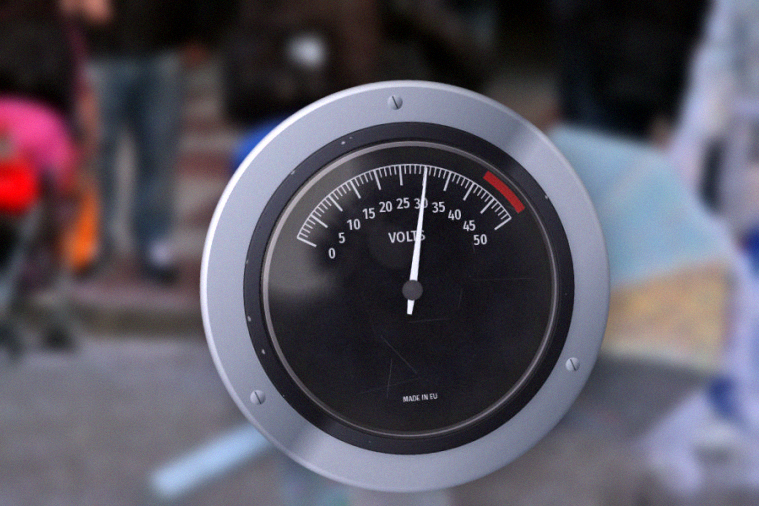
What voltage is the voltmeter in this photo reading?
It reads 30 V
